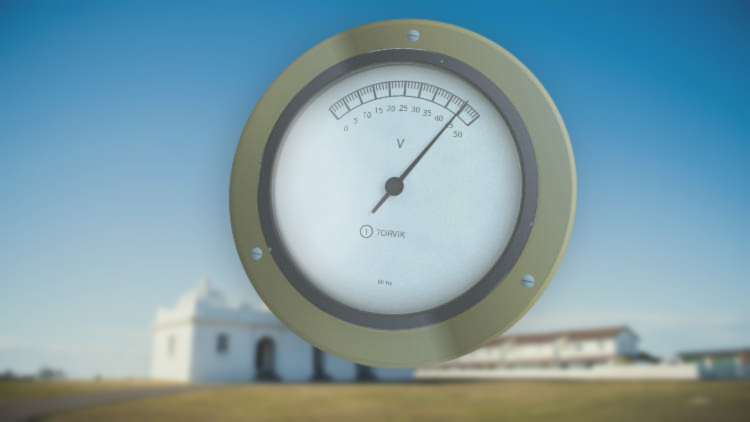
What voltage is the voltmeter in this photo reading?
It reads 45 V
